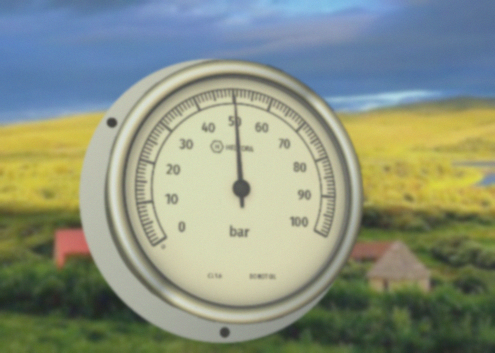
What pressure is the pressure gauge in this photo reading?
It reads 50 bar
